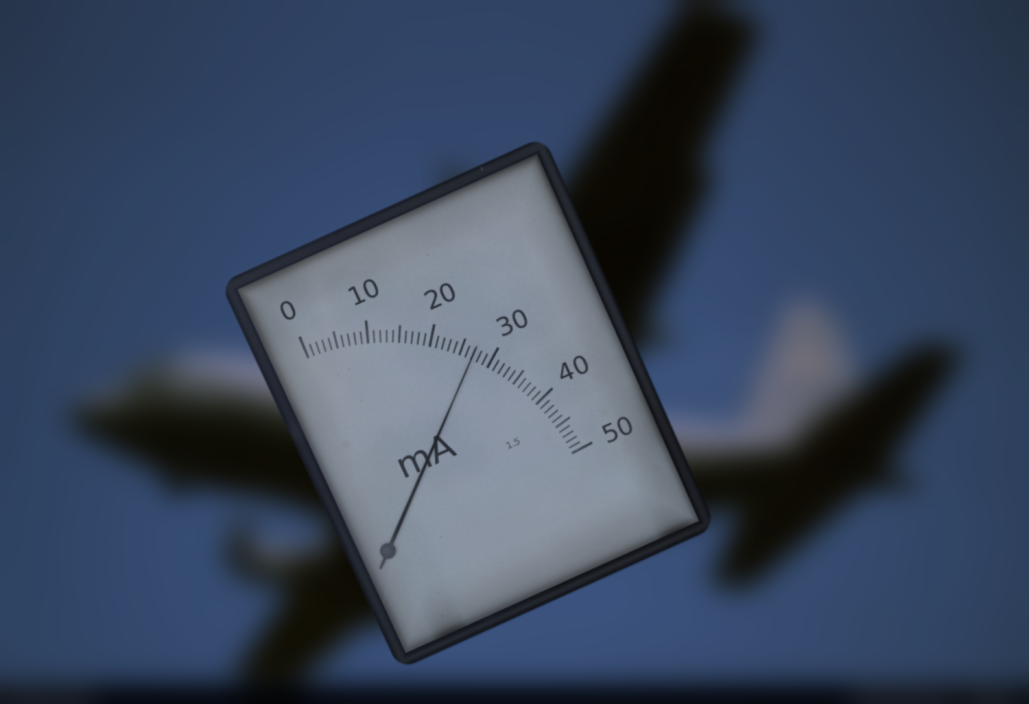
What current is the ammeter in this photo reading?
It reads 27 mA
